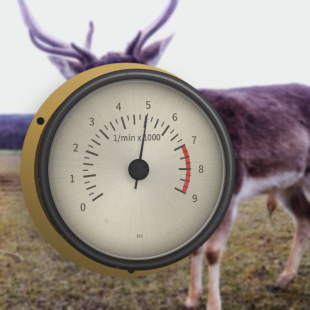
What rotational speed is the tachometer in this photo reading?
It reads 5000 rpm
